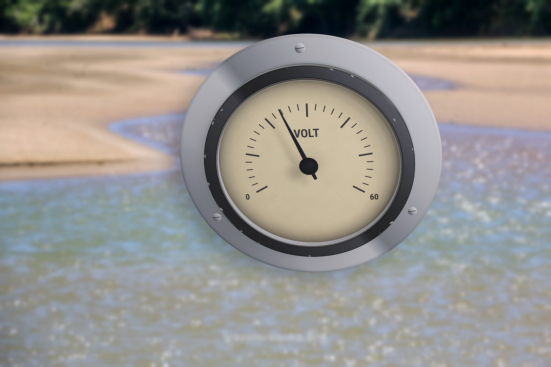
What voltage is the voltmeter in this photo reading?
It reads 24 V
